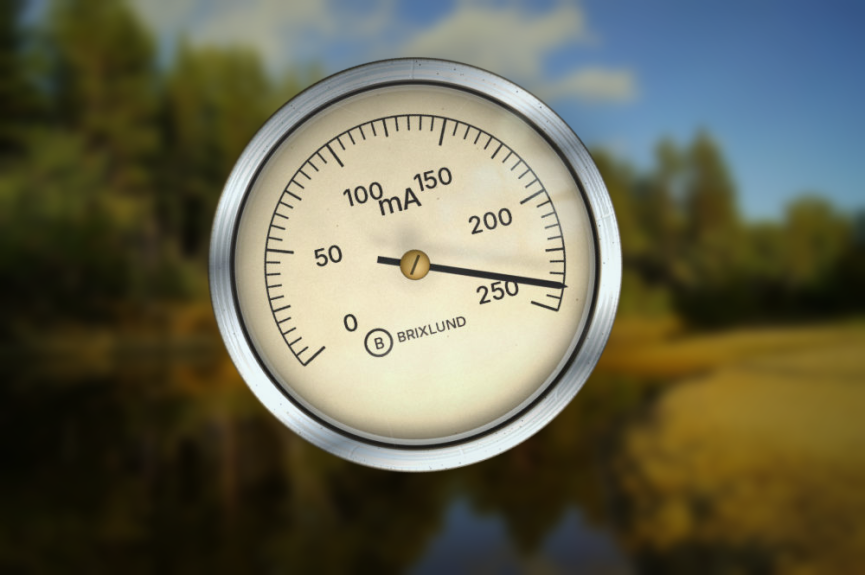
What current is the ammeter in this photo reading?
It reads 240 mA
